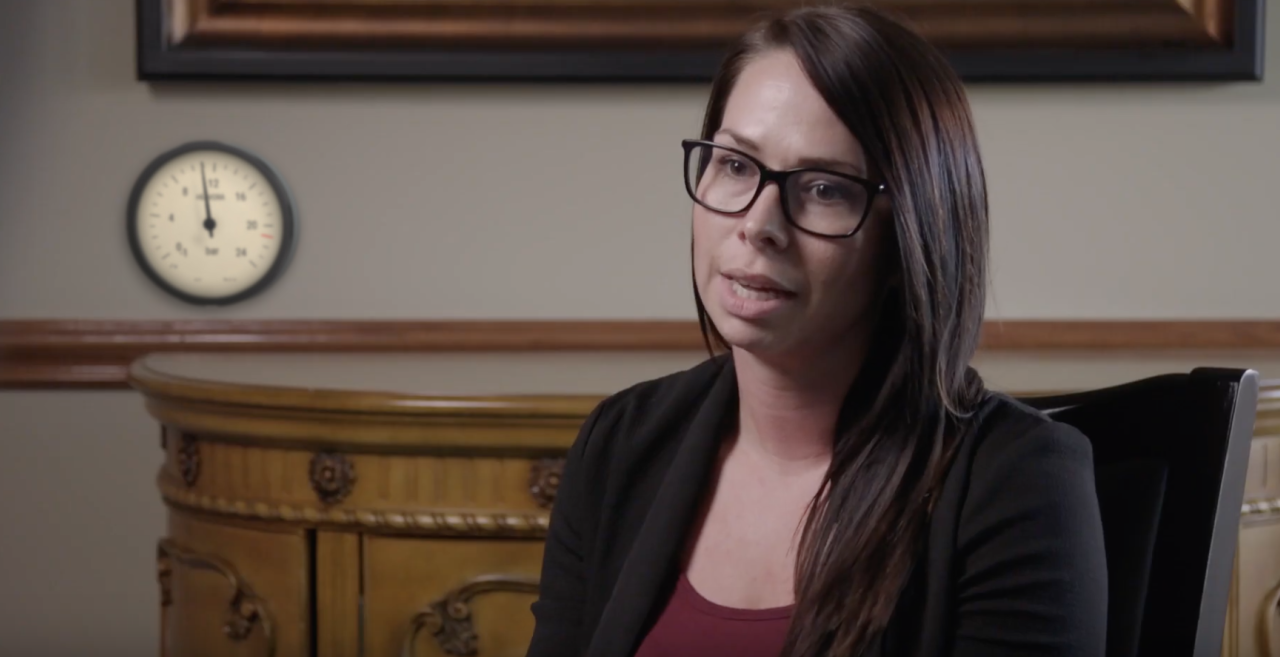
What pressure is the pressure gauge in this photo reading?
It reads 11 bar
